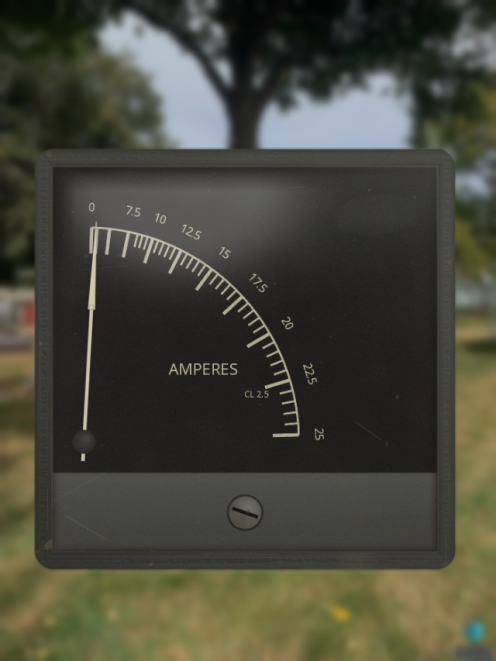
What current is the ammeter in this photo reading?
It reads 2.5 A
